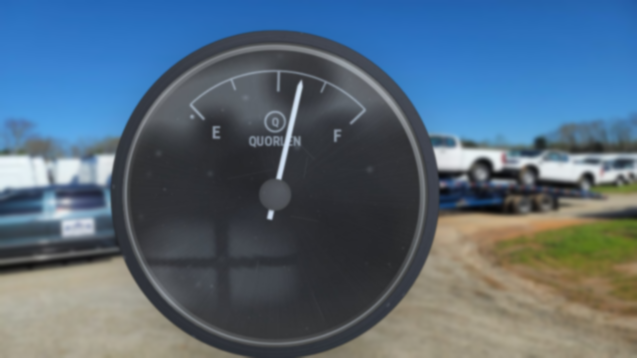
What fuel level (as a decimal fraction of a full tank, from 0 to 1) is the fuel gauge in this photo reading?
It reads 0.625
